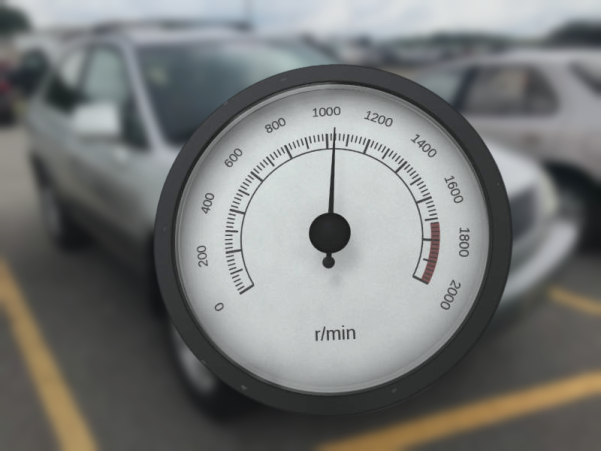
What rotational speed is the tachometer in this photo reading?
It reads 1040 rpm
